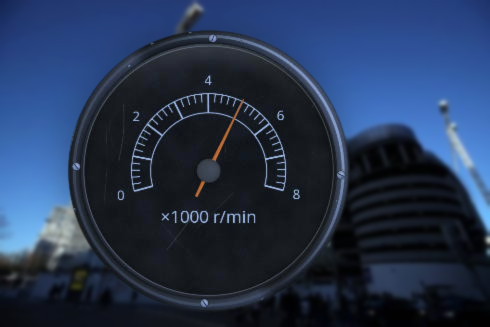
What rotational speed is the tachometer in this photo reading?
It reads 5000 rpm
